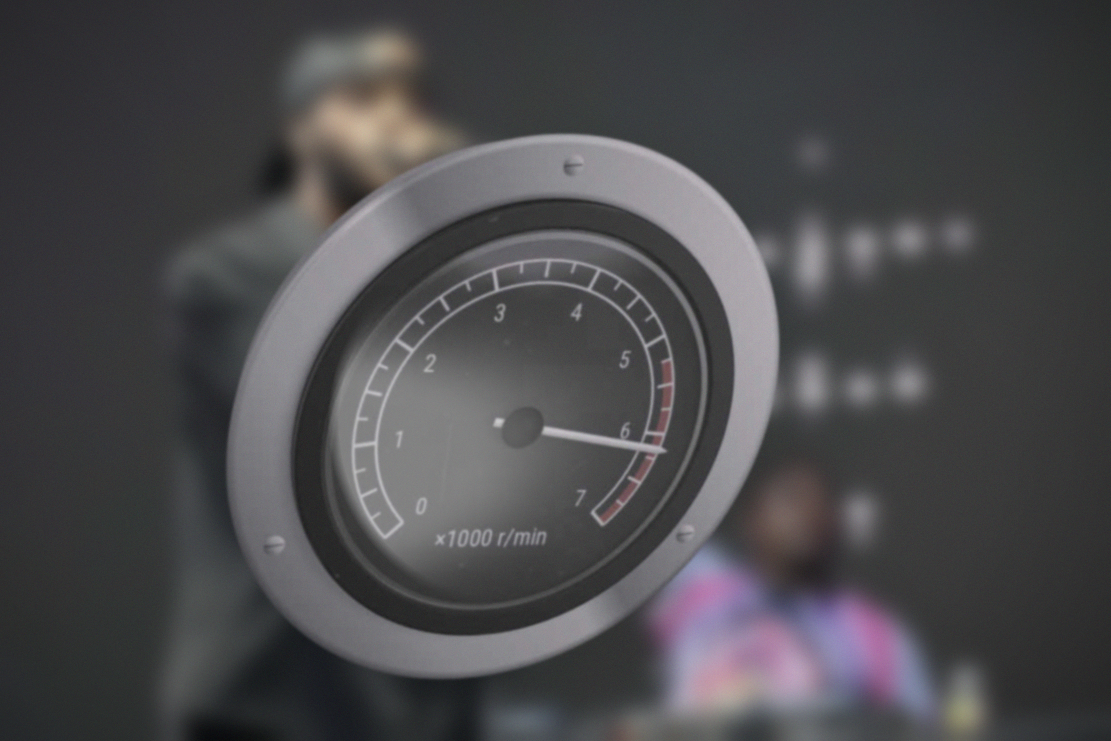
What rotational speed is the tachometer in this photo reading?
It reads 6125 rpm
